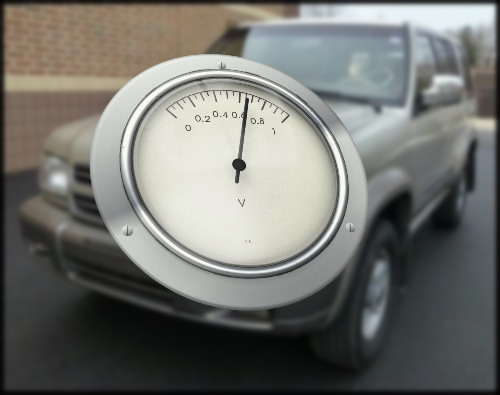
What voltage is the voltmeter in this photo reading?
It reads 0.65 V
